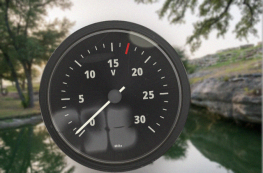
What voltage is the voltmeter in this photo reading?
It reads 0.5 V
